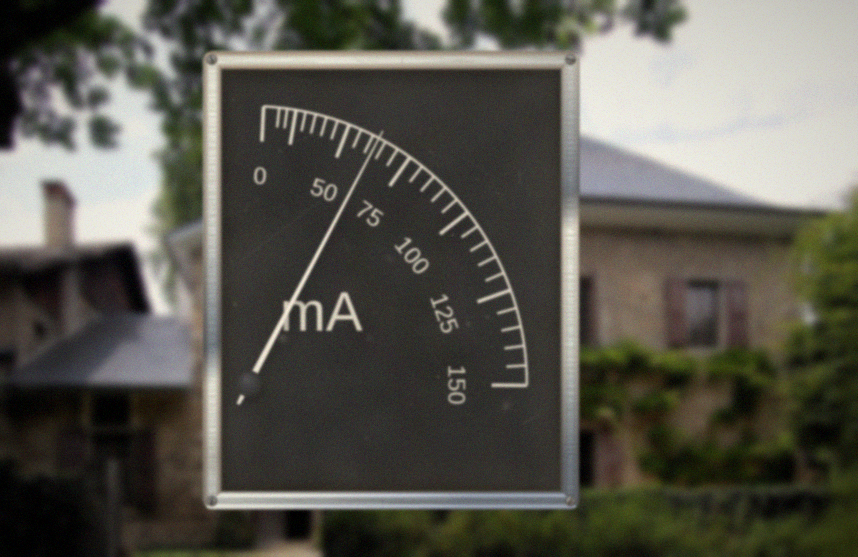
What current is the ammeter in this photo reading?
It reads 62.5 mA
